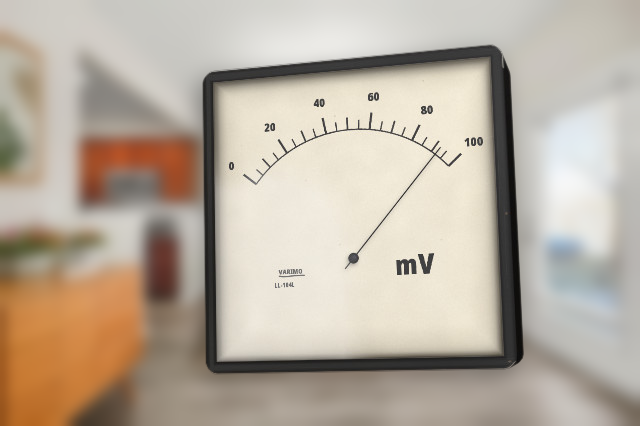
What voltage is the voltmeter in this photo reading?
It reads 92.5 mV
